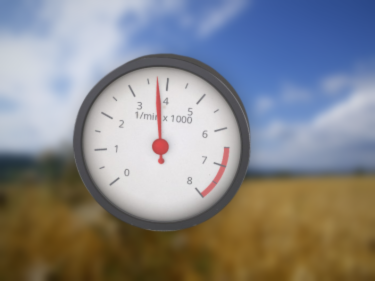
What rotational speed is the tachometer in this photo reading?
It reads 3750 rpm
